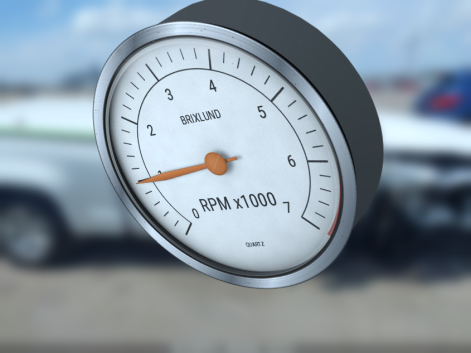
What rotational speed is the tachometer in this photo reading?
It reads 1000 rpm
